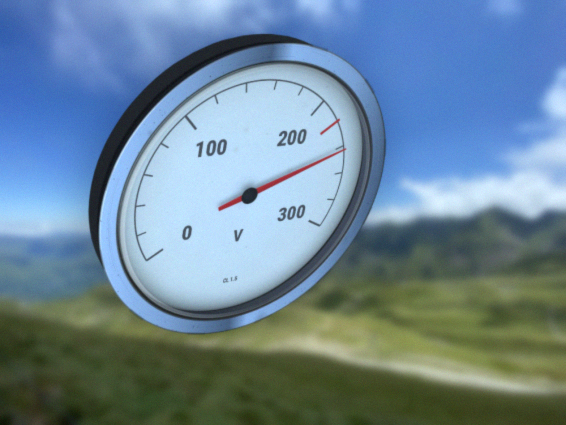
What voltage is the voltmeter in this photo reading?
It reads 240 V
